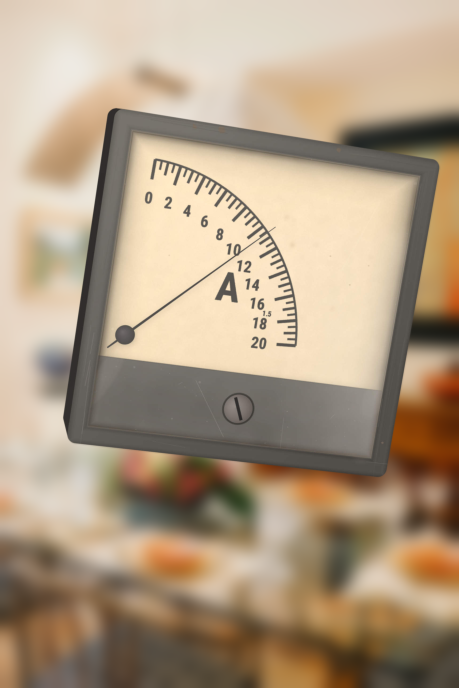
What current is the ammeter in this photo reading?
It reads 10.5 A
